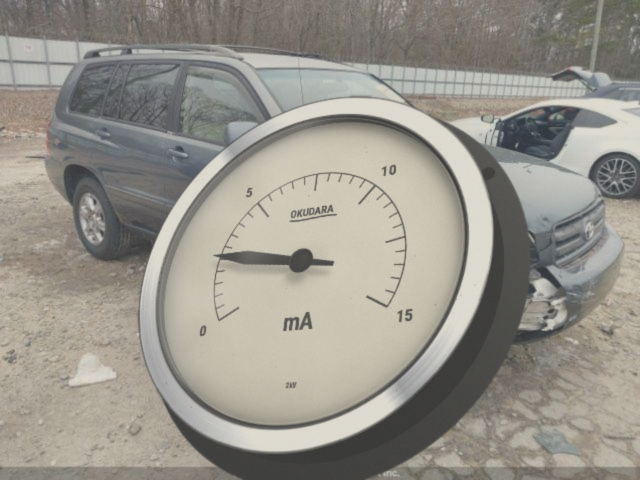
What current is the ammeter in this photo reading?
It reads 2.5 mA
